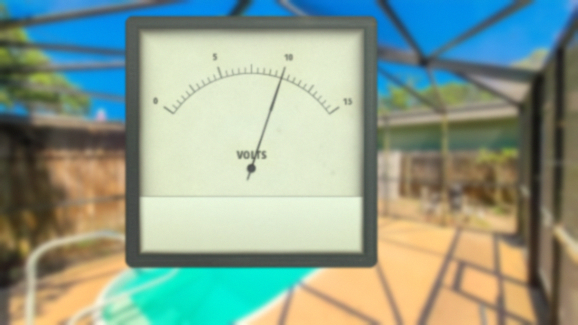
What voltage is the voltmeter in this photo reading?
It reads 10 V
